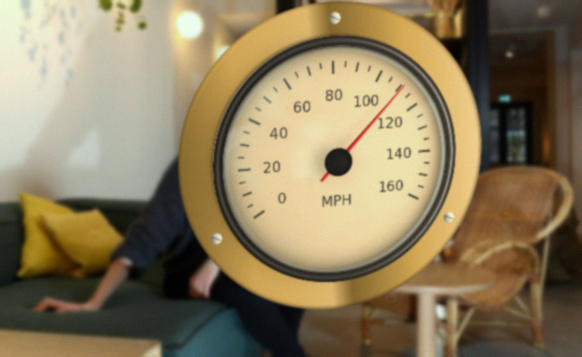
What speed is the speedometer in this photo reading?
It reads 110 mph
